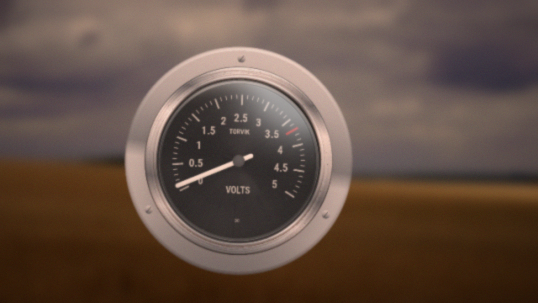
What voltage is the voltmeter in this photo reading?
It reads 0.1 V
